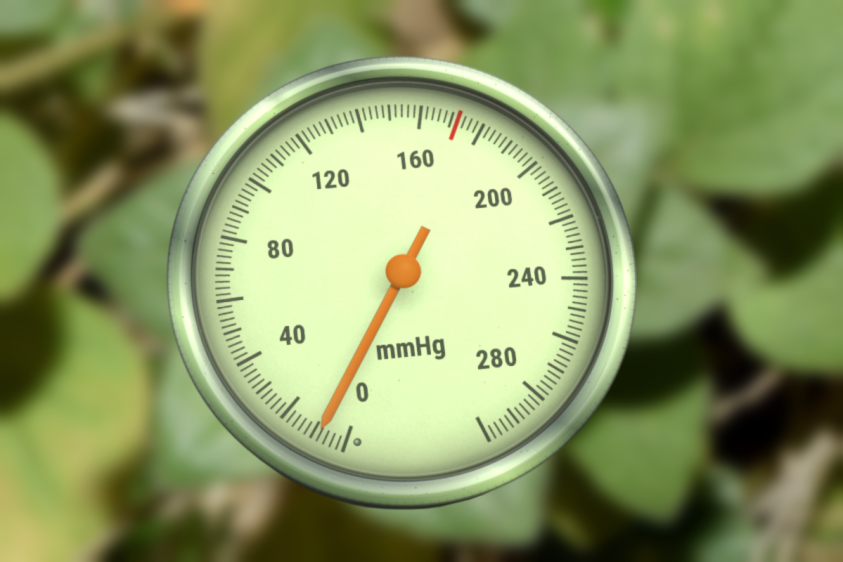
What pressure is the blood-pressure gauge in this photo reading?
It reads 8 mmHg
